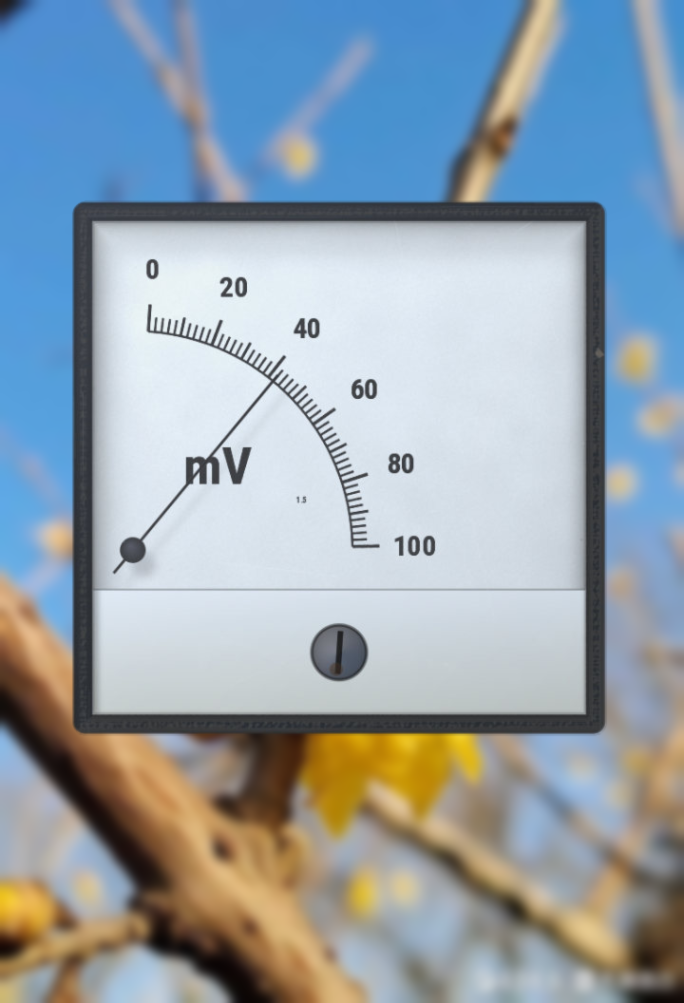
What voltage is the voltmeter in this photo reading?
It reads 42 mV
